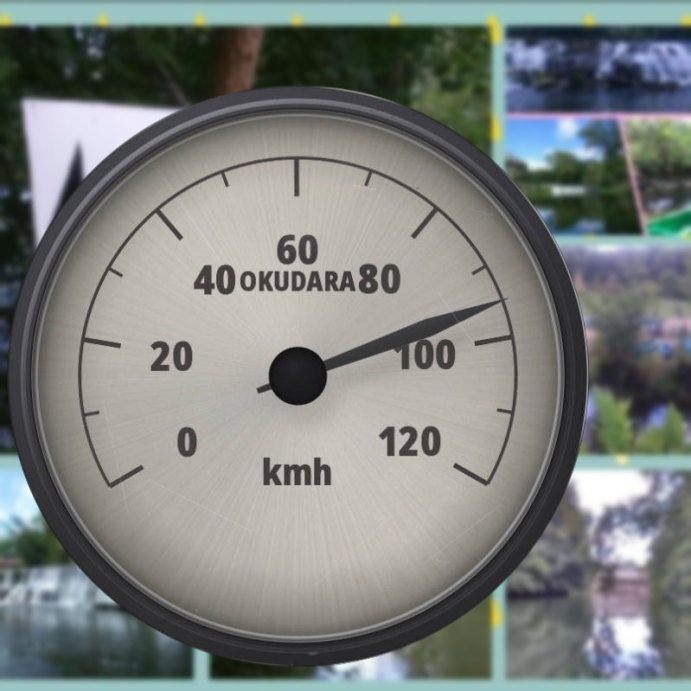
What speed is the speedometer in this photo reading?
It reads 95 km/h
